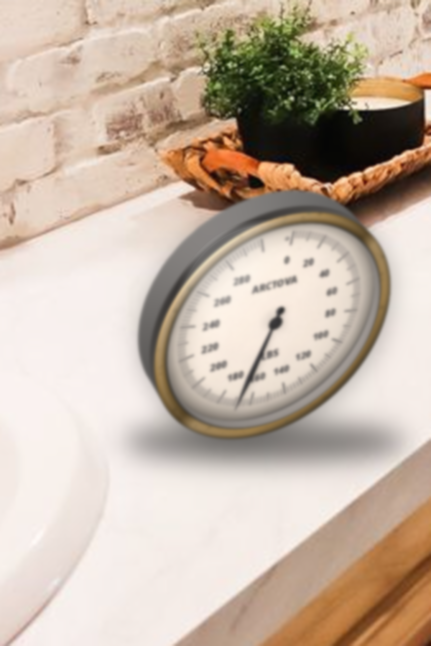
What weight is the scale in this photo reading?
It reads 170 lb
